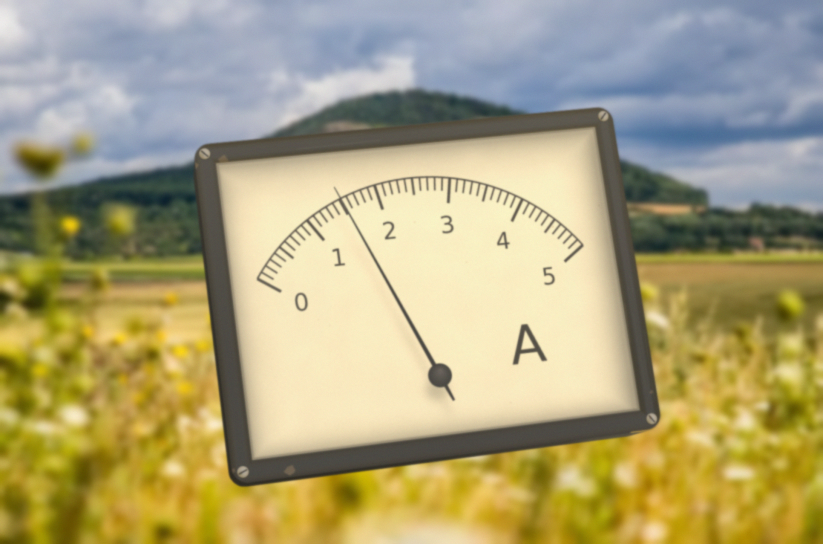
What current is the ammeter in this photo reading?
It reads 1.5 A
